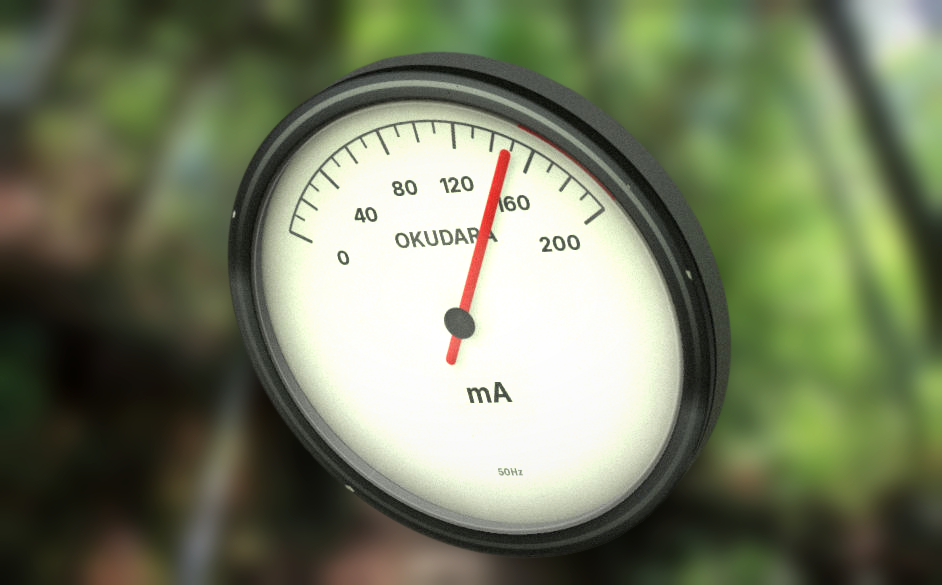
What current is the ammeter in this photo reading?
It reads 150 mA
